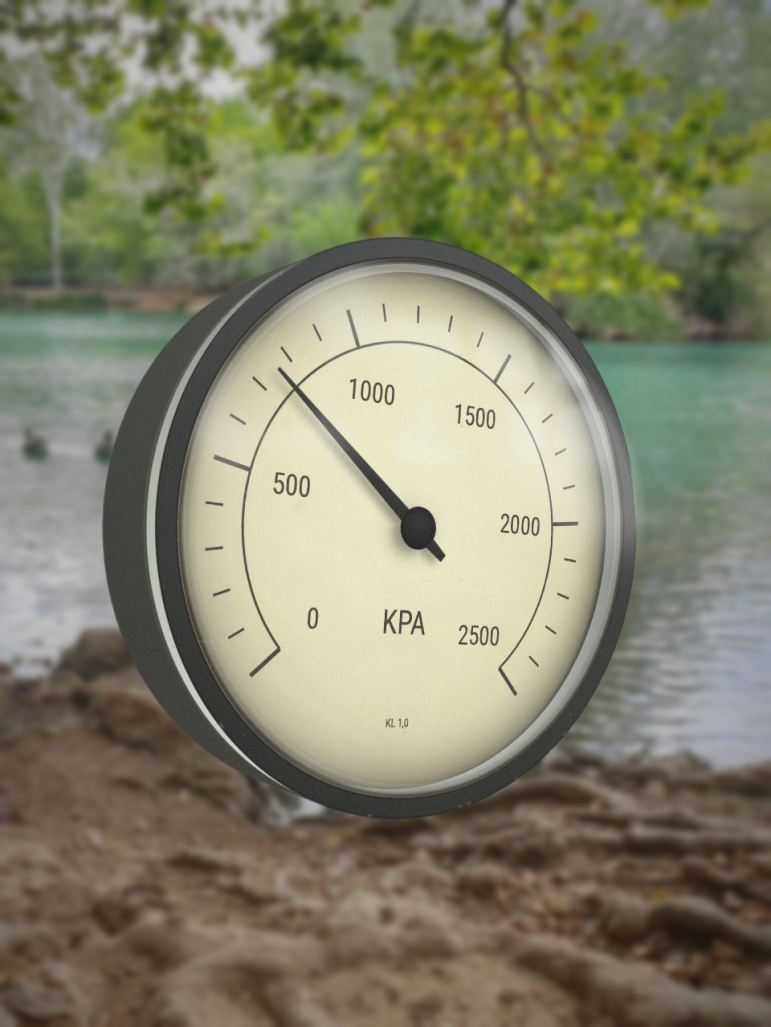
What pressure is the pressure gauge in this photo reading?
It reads 750 kPa
